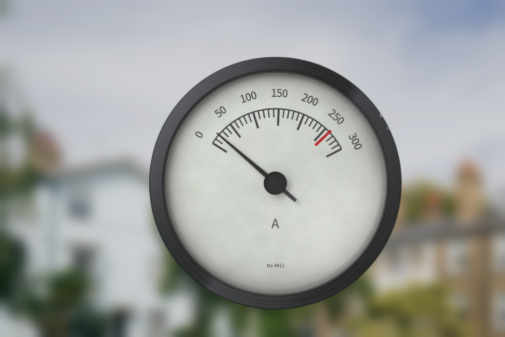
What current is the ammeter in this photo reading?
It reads 20 A
